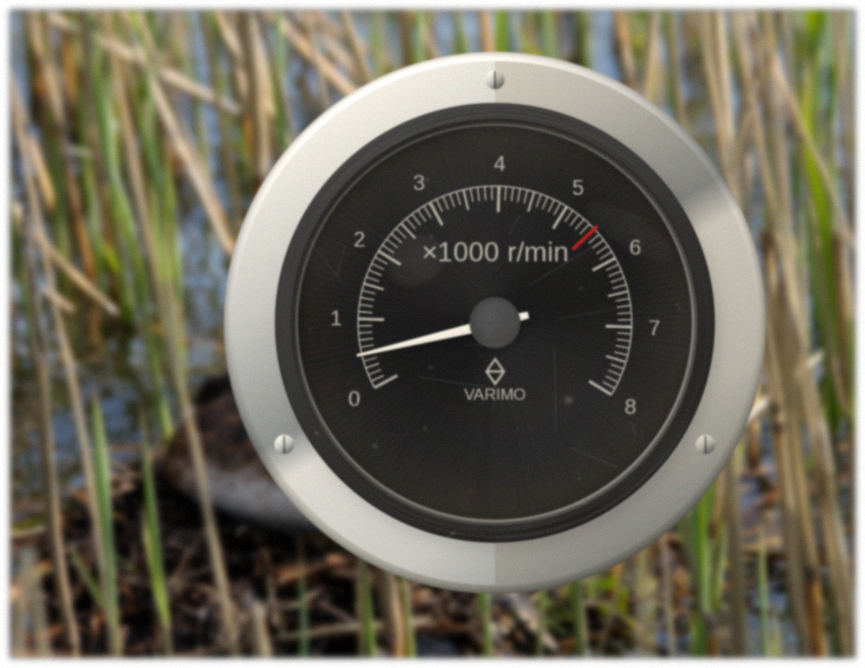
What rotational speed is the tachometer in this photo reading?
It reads 500 rpm
